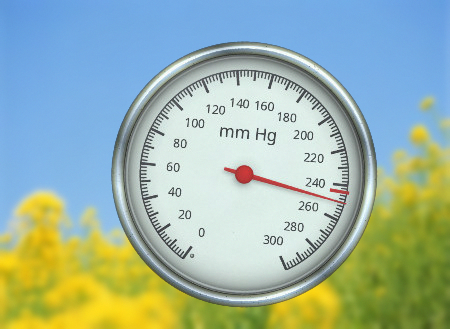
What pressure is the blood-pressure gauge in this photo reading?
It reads 250 mmHg
